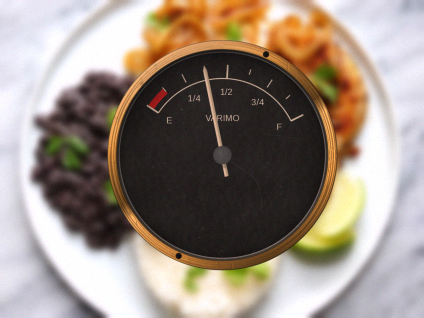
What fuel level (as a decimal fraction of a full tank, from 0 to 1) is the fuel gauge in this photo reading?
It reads 0.375
